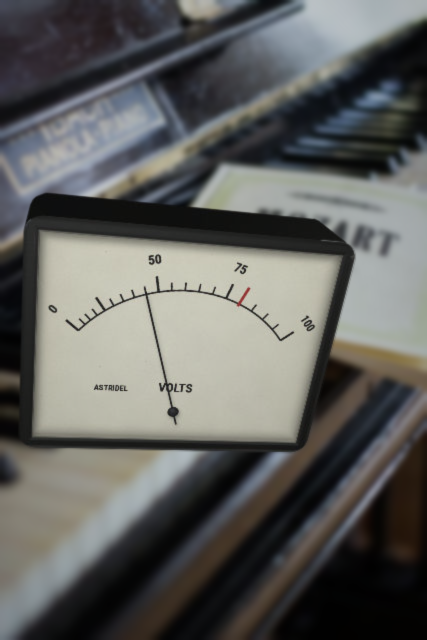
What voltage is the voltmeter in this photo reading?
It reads 45 V
